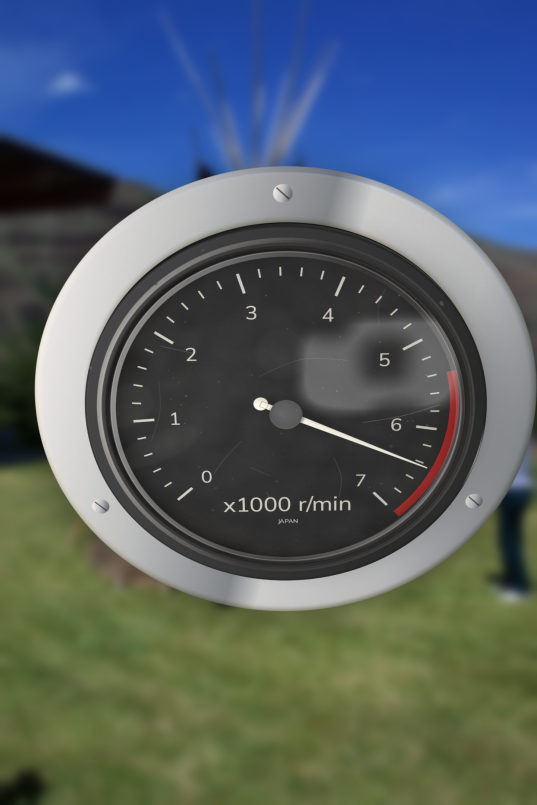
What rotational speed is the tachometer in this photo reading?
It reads 6400 rpm
